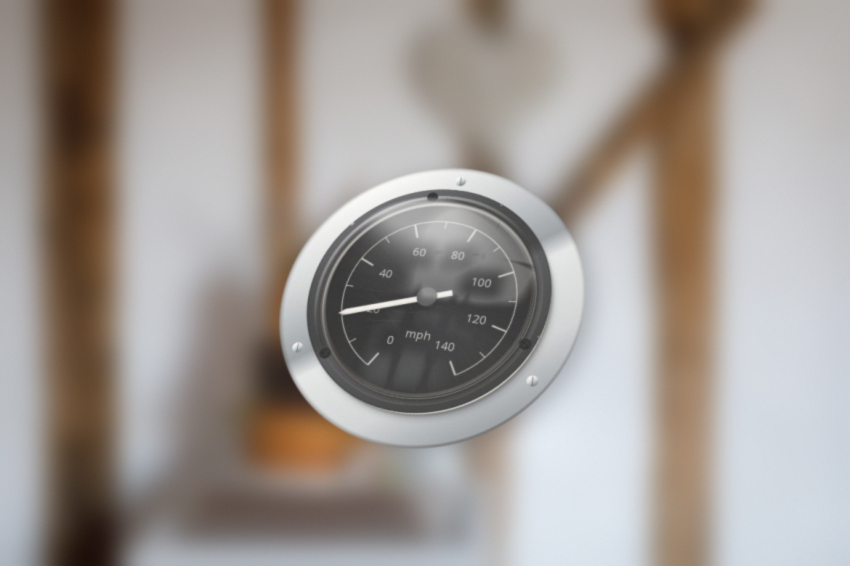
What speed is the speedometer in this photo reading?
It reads 20 mph
